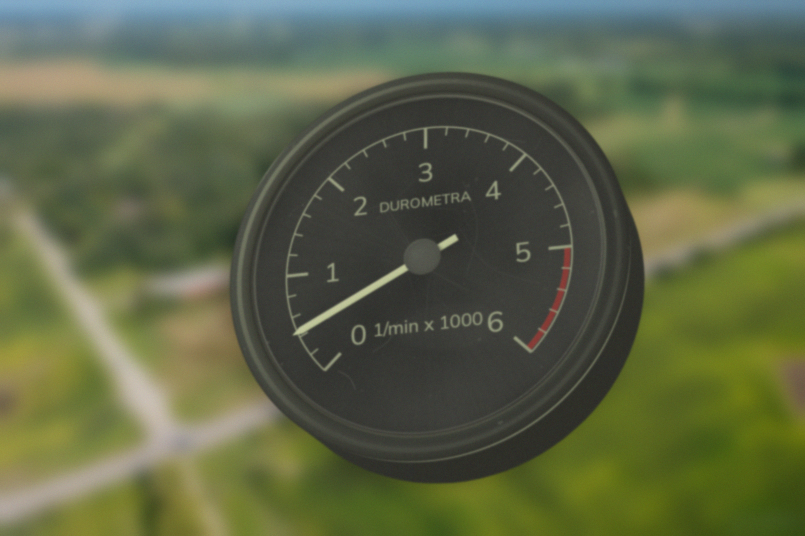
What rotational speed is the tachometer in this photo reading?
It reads 400 rpm
